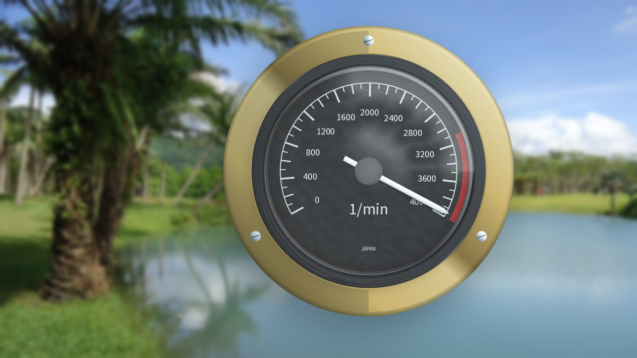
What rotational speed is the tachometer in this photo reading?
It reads 3950 rpm
